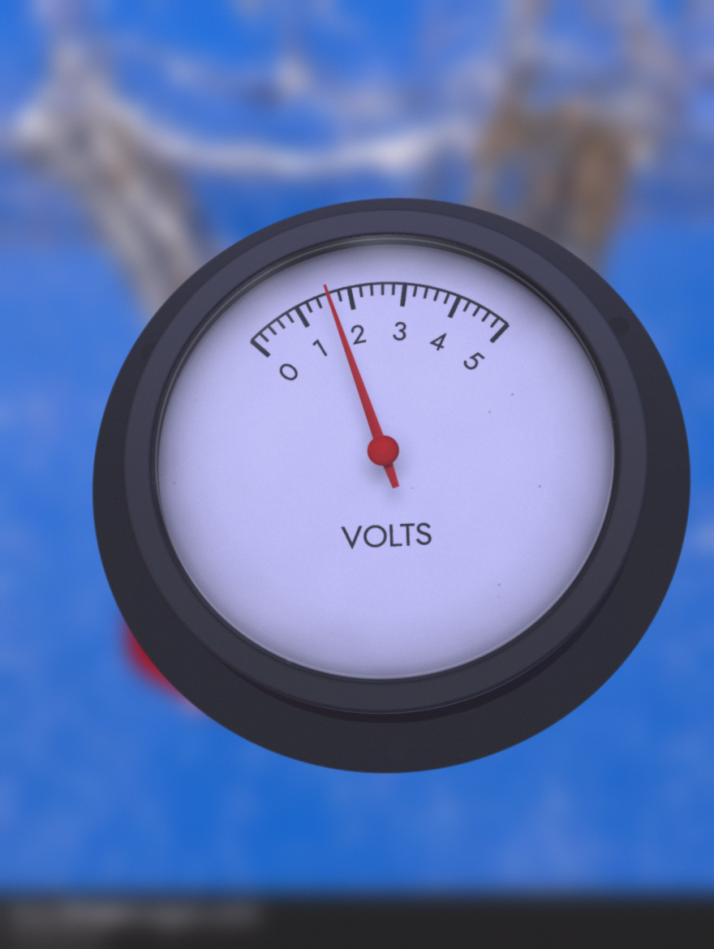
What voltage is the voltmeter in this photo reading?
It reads 1.6 V
